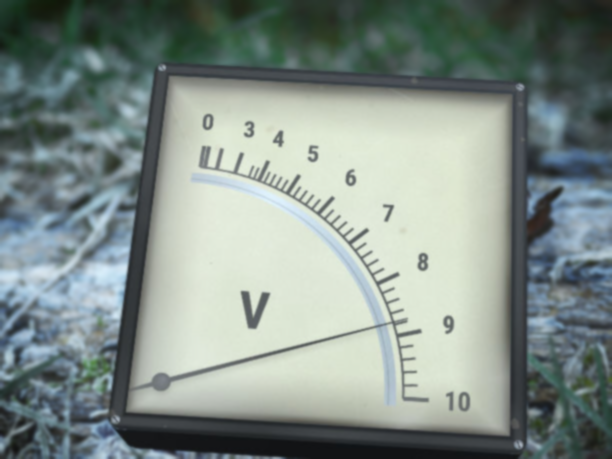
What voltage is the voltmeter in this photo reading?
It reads 8.8 V
